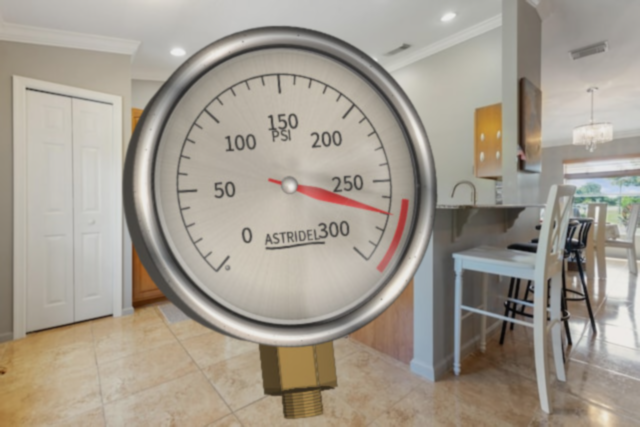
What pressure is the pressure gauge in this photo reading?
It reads 270 psi
